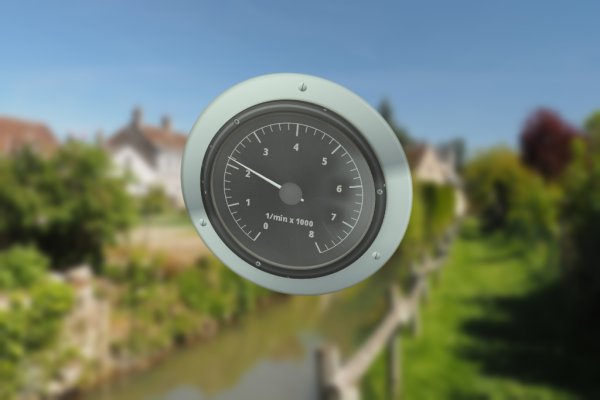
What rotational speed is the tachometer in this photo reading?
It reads 2200 rpm
